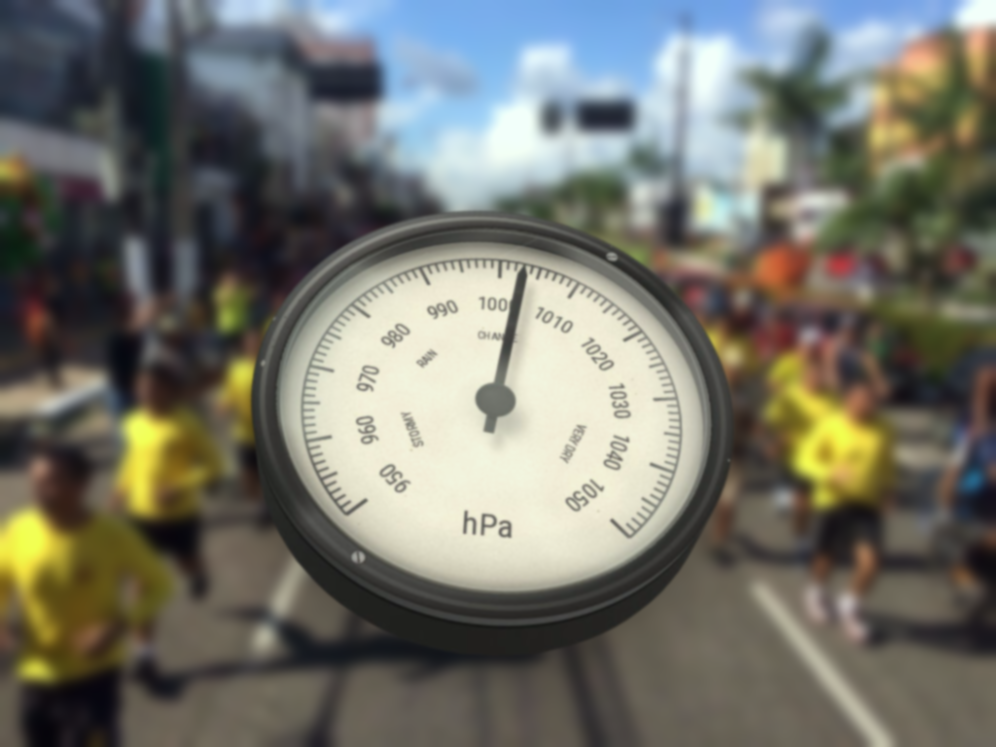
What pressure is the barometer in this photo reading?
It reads 1003 hPa
